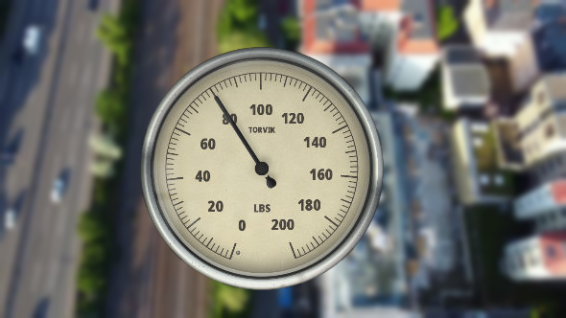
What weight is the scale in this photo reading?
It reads 80 lb
